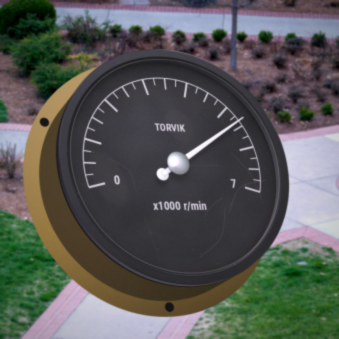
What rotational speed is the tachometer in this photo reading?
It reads 5375 rpm
